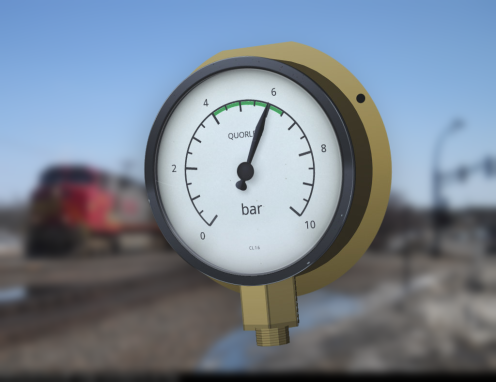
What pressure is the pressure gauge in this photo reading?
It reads 6 bar
